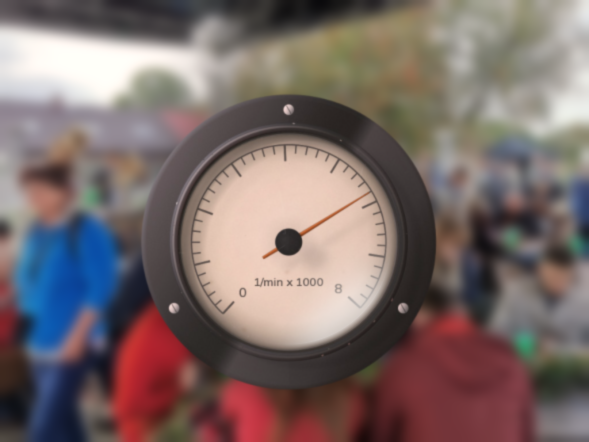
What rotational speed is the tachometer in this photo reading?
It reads 5800 rpm
